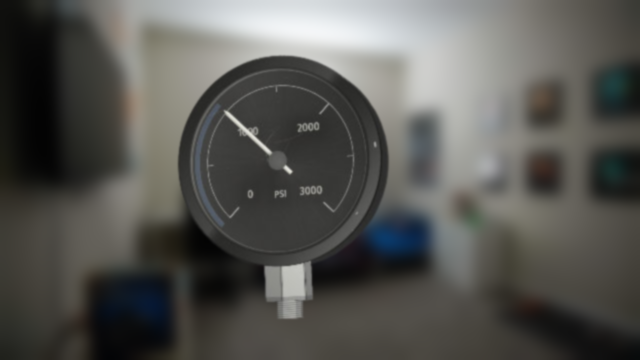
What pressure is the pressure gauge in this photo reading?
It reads 1000 psi
